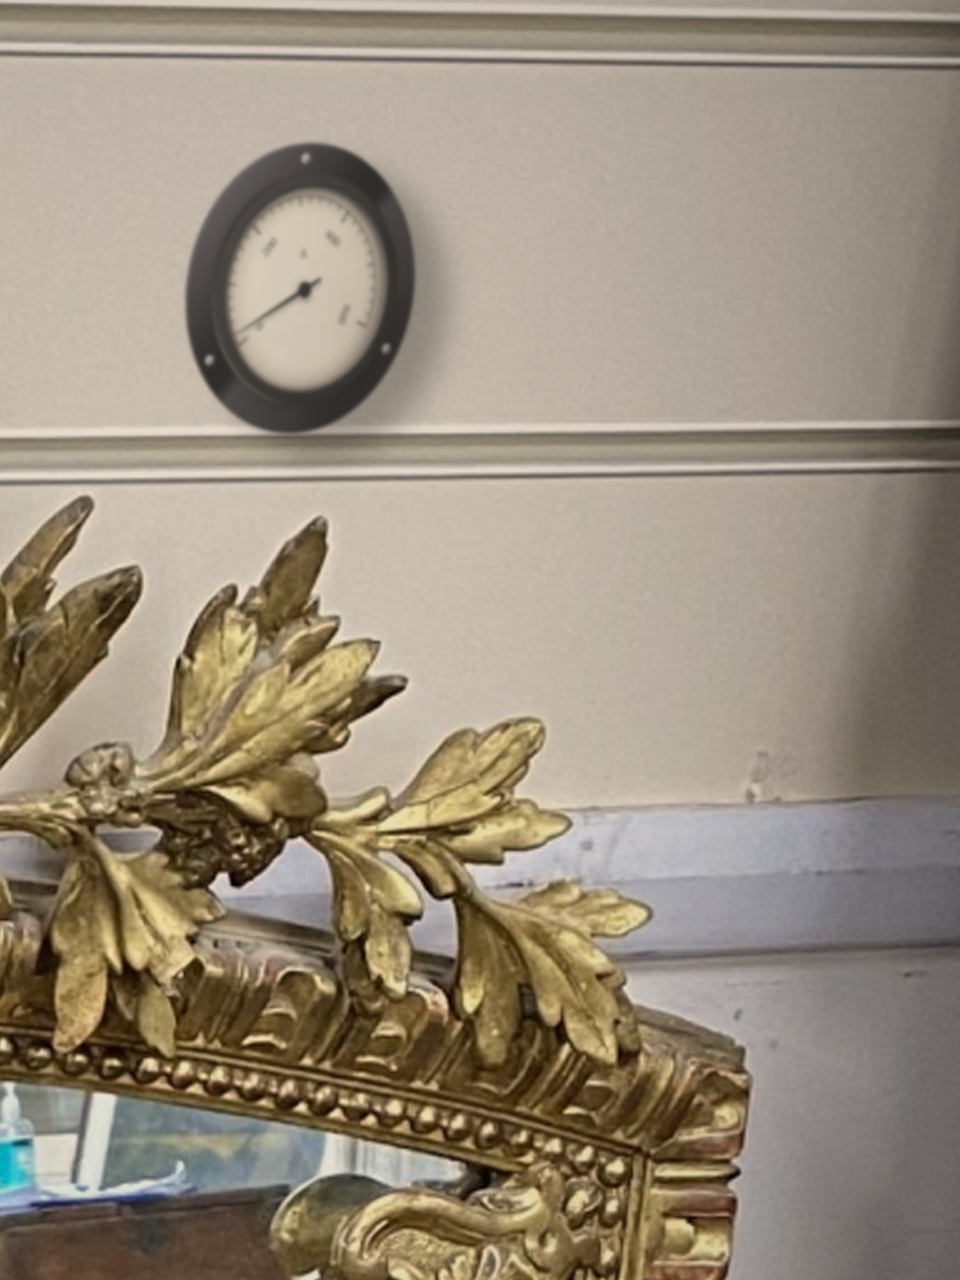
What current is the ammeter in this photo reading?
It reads 20 A
